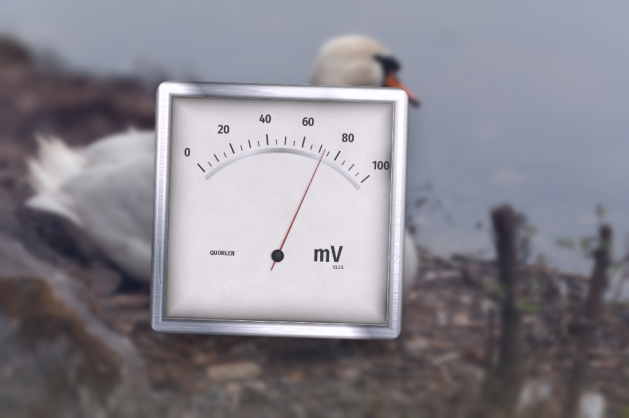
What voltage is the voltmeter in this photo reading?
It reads 72.5 mV
